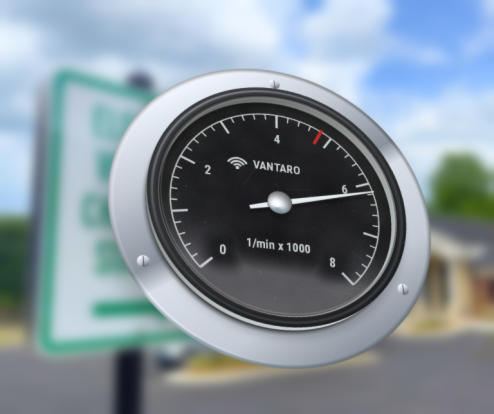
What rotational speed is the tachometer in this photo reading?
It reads 6200 rpm
